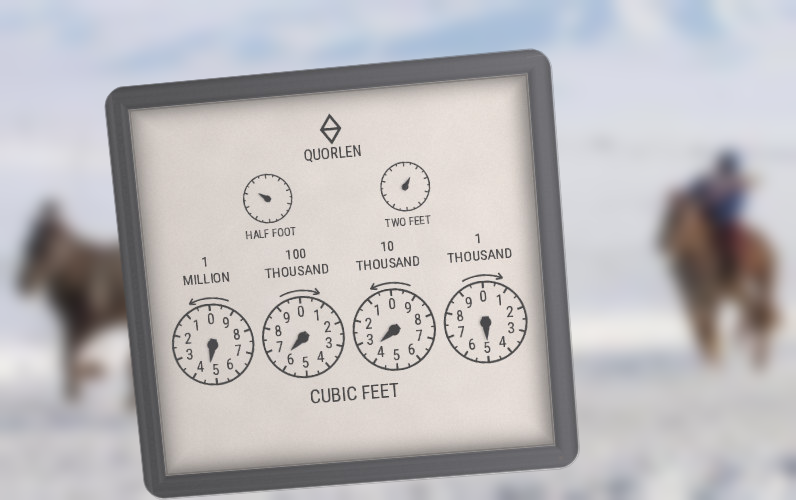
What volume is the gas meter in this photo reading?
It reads 463500 ft³
